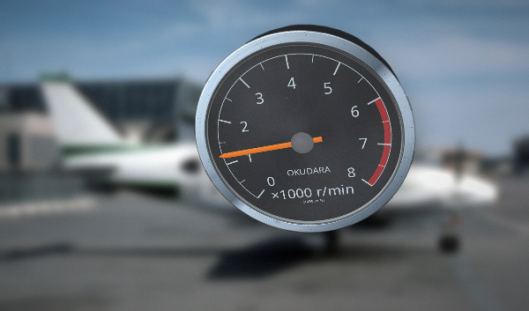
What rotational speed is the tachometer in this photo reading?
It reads 1250 rpm
